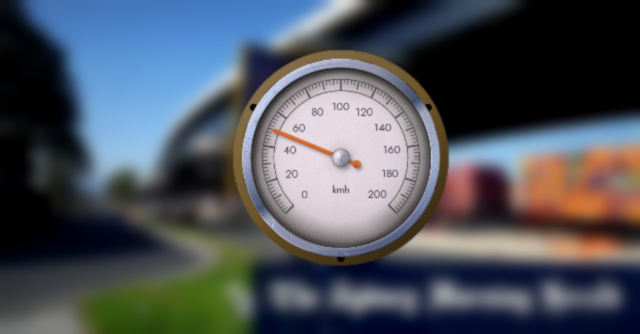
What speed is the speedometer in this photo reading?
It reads 50 km/h
